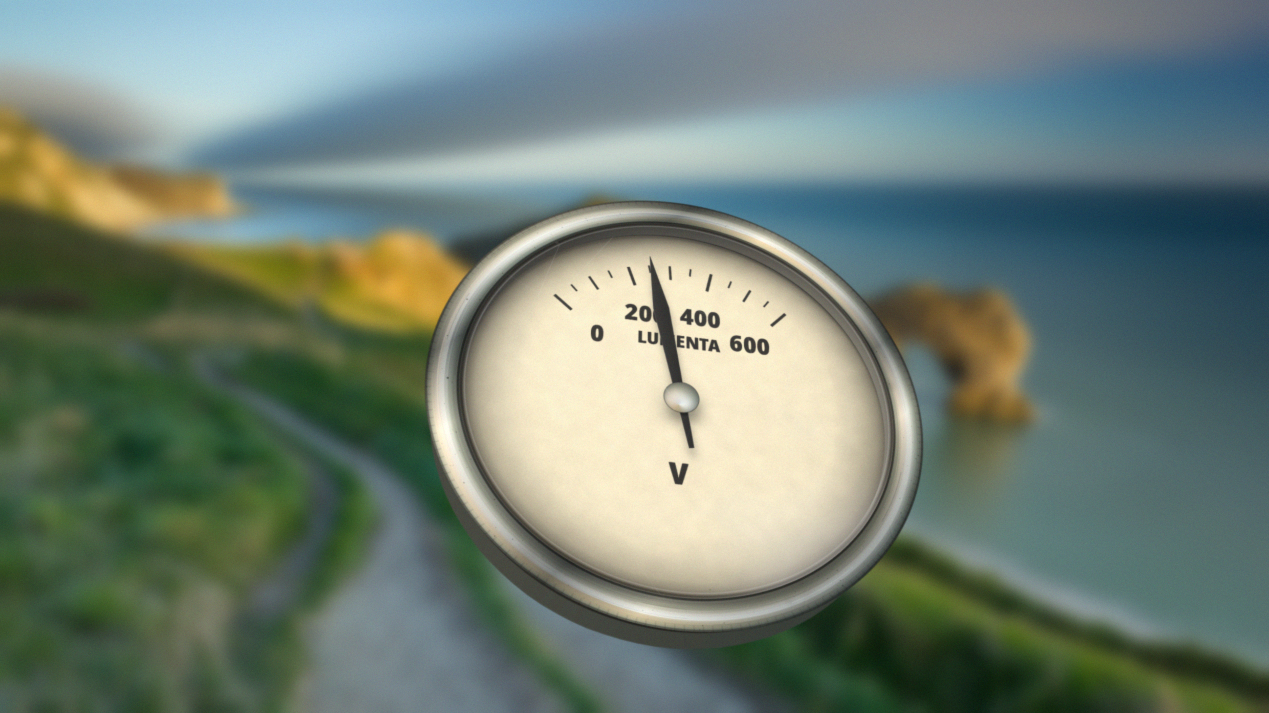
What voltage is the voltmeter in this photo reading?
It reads 250 V
